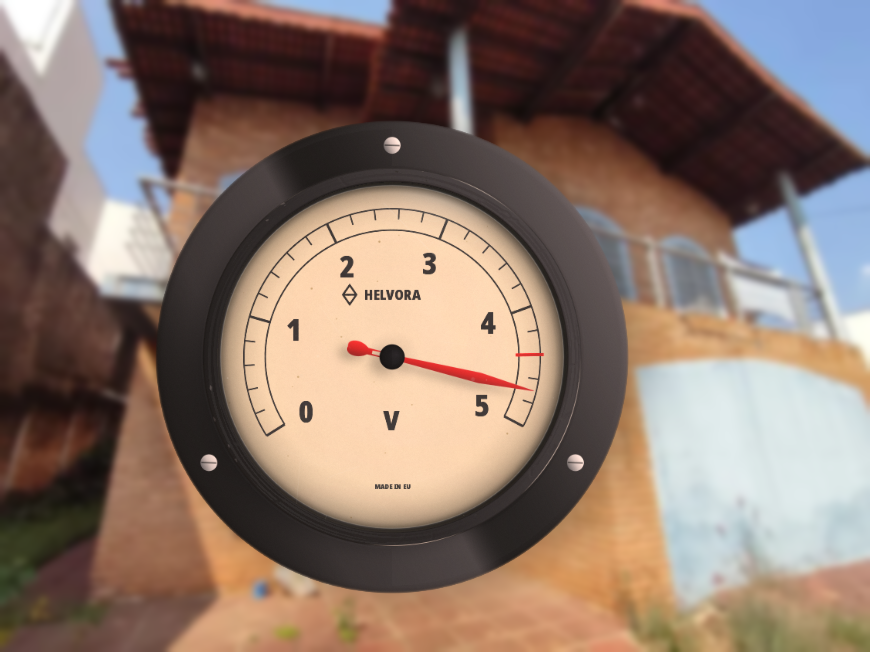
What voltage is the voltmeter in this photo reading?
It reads 4.7 V
